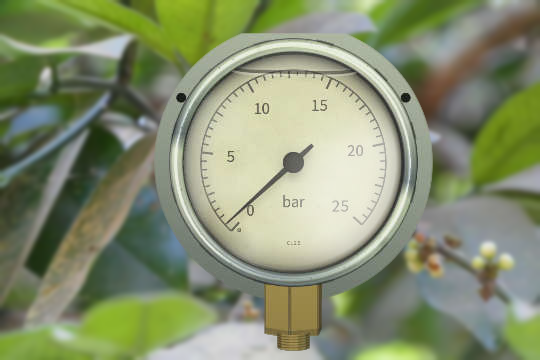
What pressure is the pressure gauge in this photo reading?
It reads 0.5 bar
